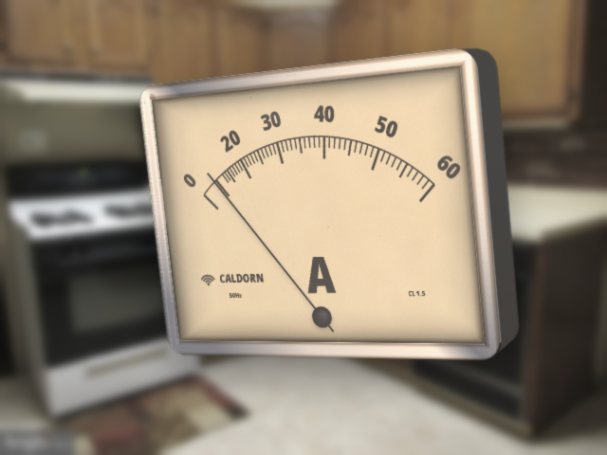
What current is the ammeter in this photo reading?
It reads 10 A
